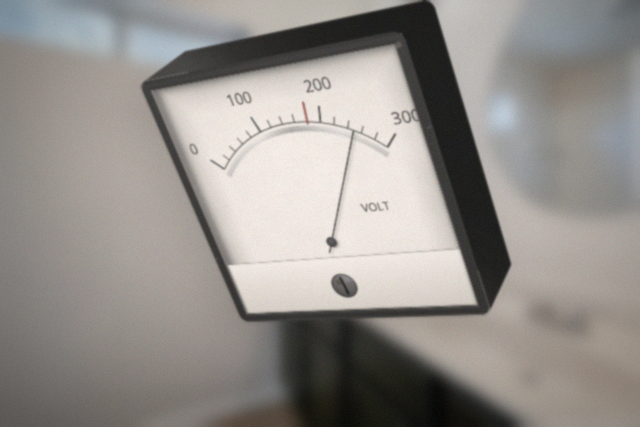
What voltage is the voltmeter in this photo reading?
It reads 250 V
